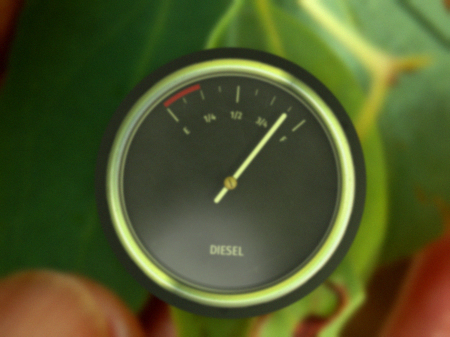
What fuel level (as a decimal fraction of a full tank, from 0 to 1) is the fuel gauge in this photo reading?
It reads 0.875
